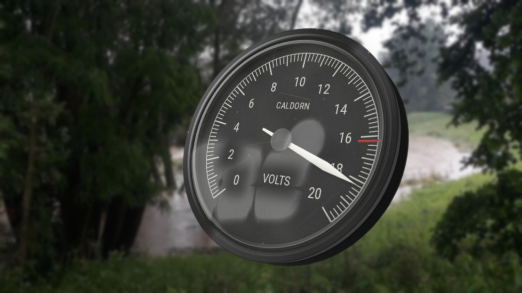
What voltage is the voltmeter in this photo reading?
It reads 18.2 V
